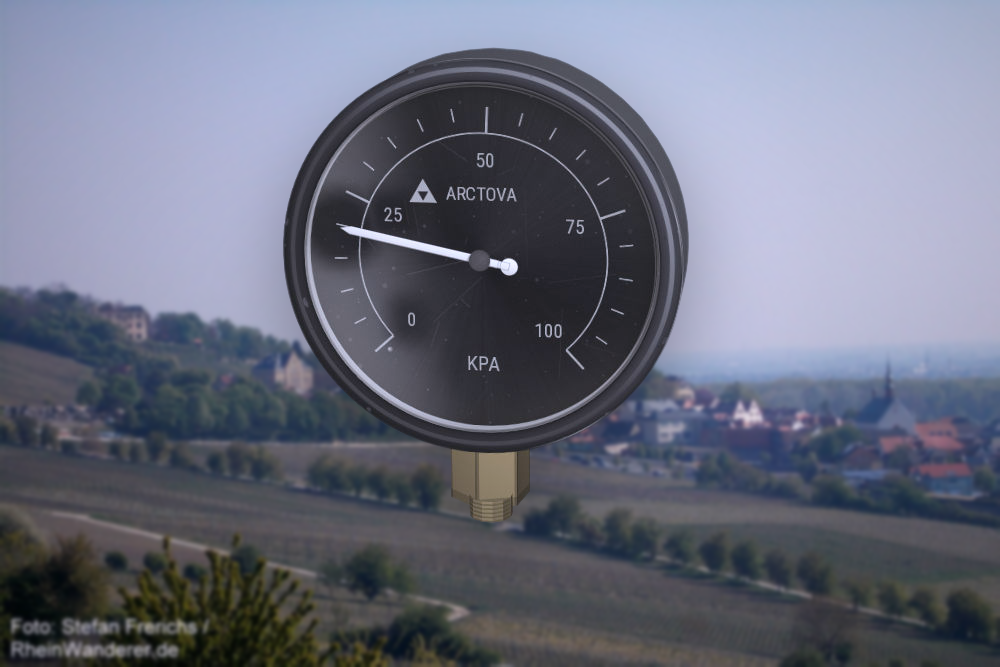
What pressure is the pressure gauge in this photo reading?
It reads 20 kPa
